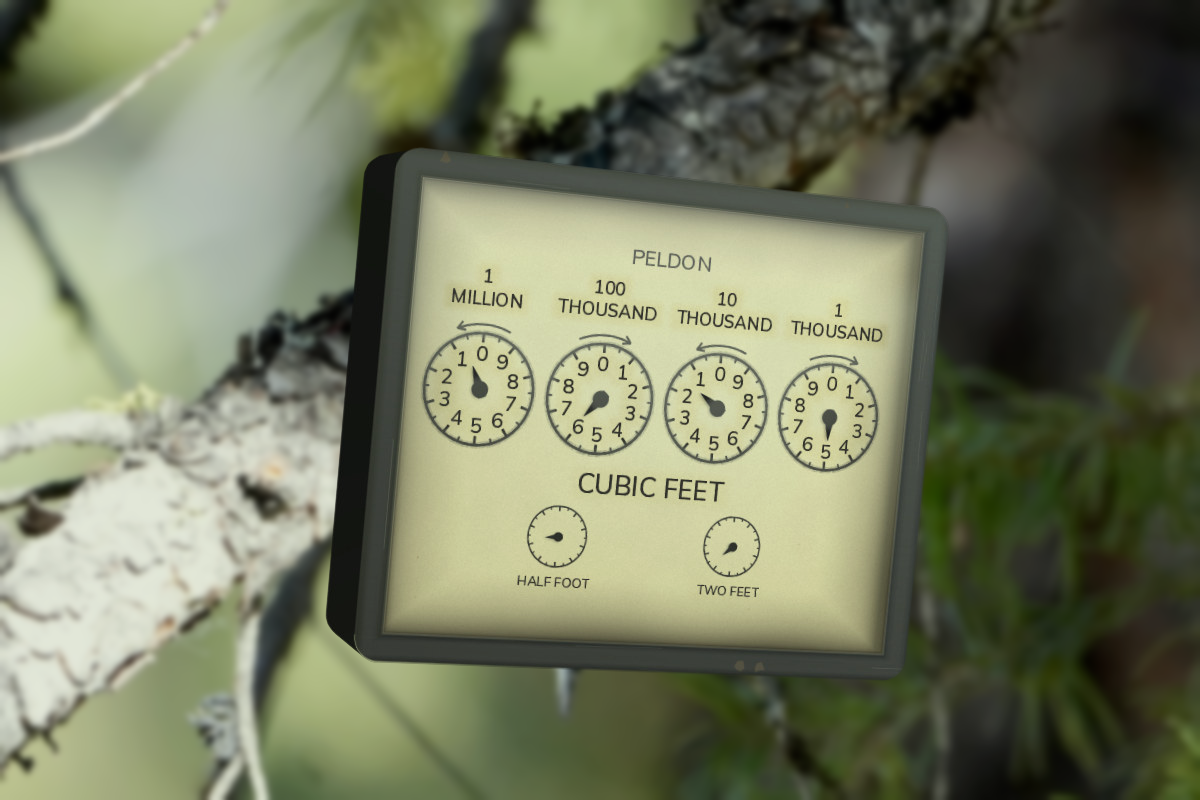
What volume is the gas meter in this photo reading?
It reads 61500 ft³
